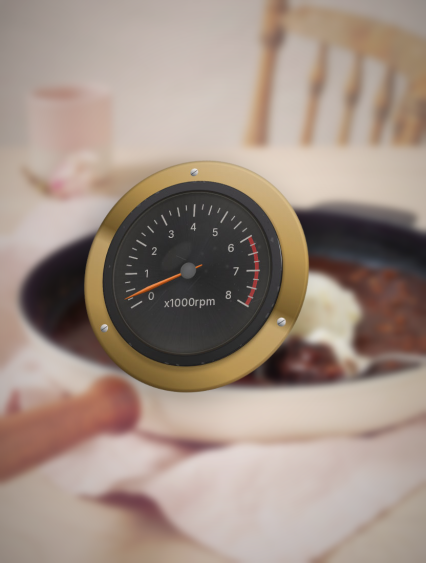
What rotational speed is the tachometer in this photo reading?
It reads 250 rpm
